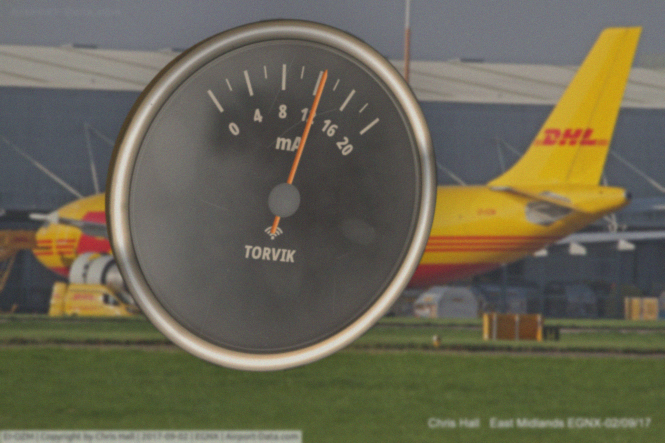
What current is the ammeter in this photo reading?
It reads 12 mA
